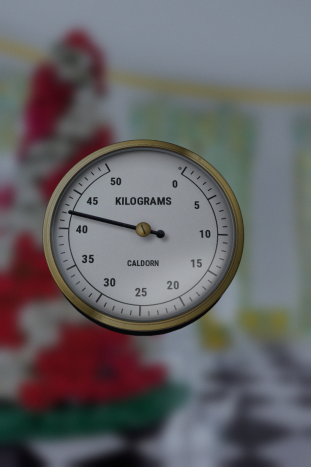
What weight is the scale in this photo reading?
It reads 42 kg
